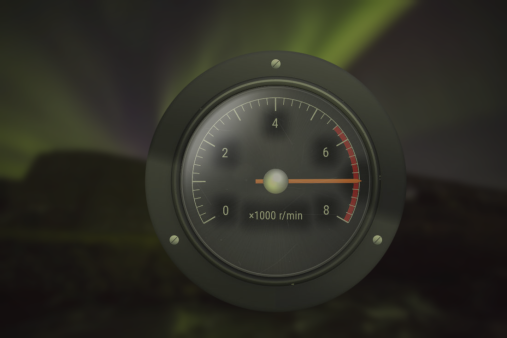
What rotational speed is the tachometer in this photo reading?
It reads 7000 rpm
